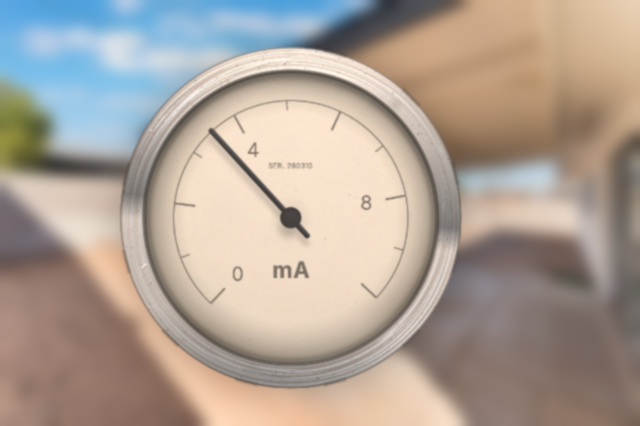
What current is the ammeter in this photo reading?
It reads 3.5 mA
